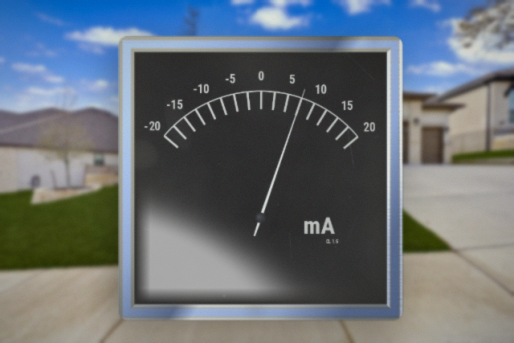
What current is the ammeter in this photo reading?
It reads 7.5 mA
